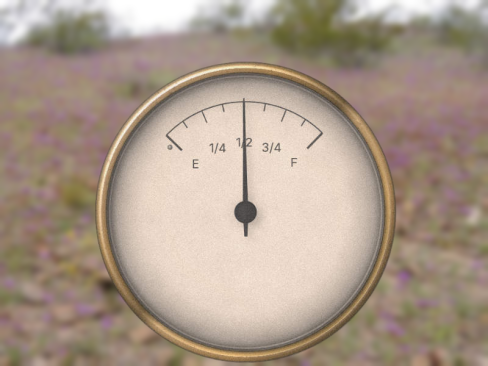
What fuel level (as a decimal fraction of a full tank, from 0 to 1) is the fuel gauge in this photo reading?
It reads 0.5
